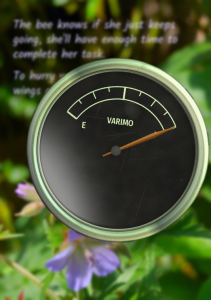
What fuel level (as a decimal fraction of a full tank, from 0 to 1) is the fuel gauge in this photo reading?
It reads 1
